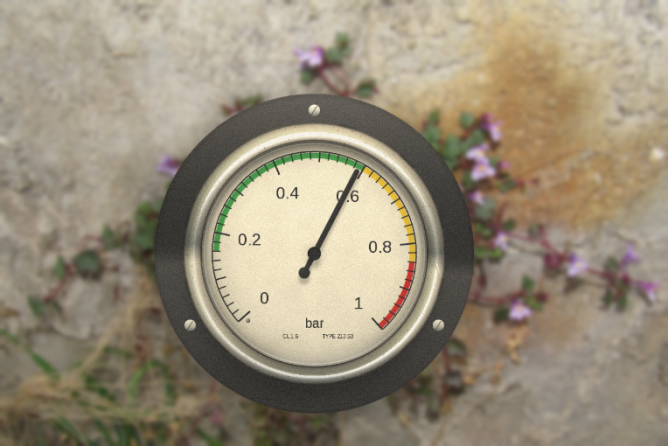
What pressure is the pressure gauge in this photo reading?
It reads 0.59 bar
